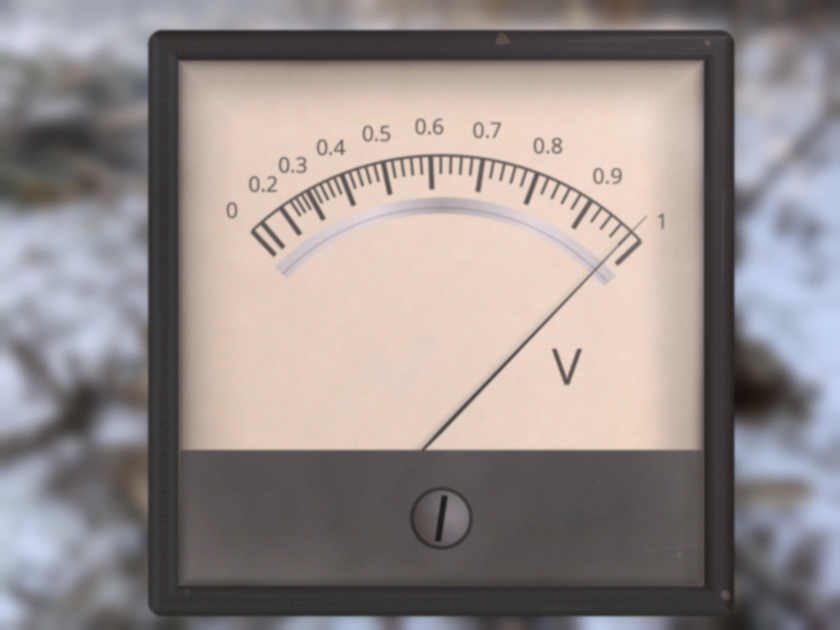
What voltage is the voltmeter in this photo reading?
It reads 0.98 V
